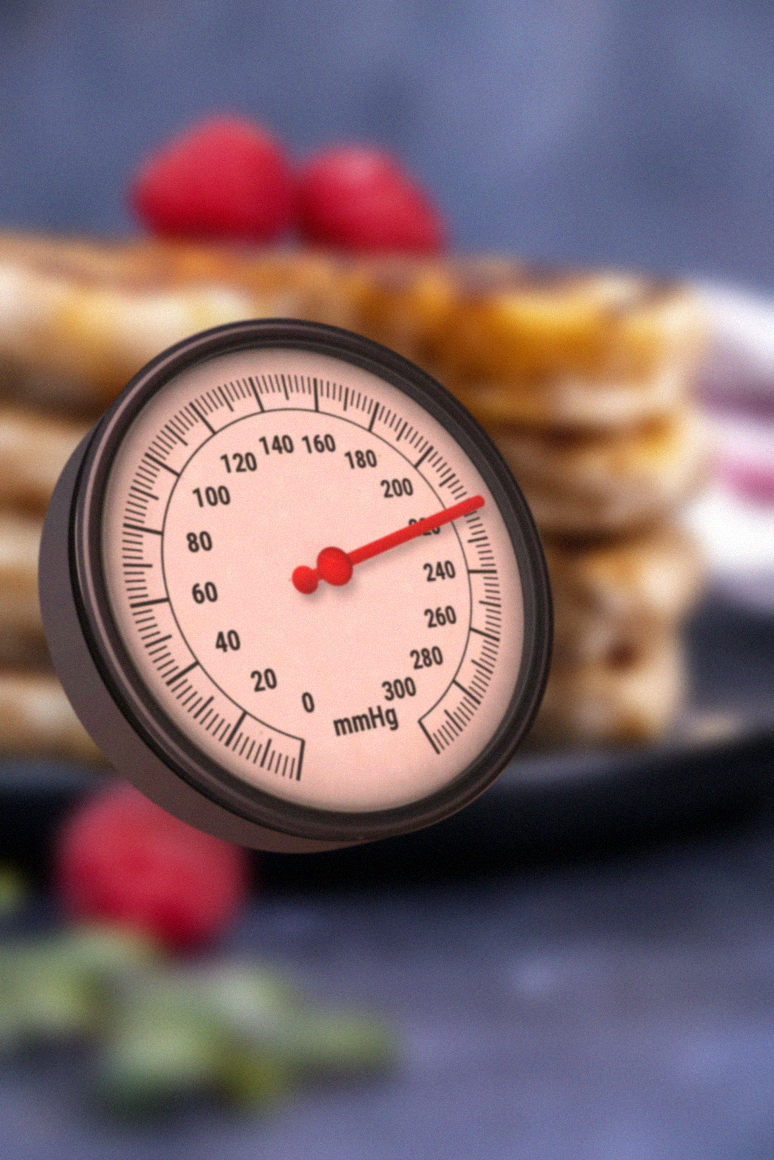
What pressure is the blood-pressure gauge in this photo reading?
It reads 220 mmHg
